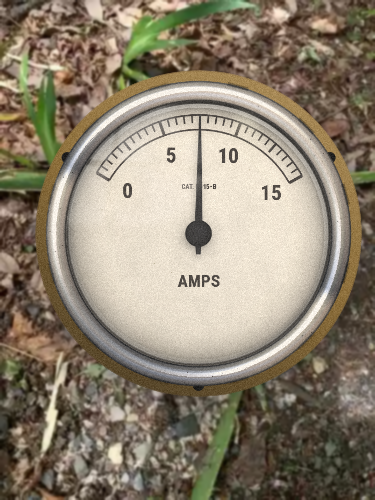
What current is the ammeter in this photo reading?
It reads 7.5 A
